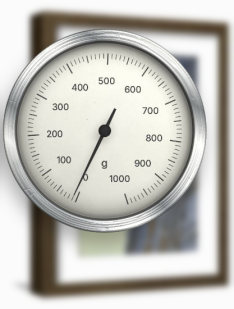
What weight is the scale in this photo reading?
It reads 10 g
